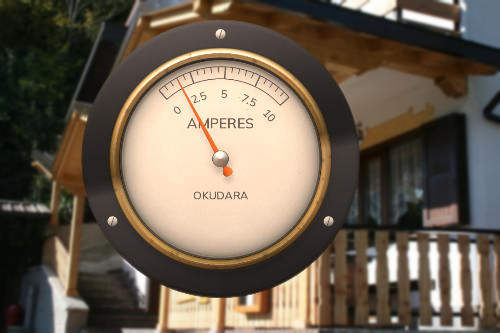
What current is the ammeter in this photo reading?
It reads 1.5 A
